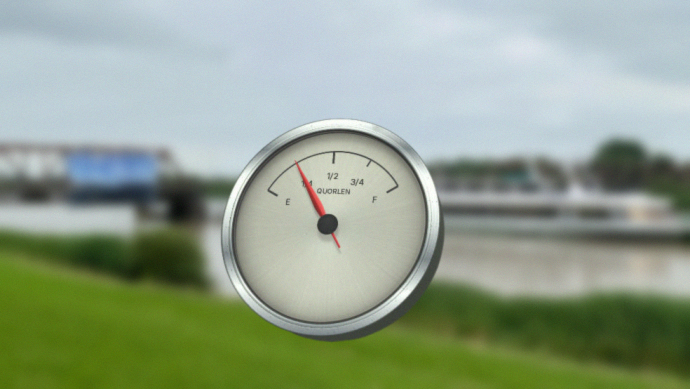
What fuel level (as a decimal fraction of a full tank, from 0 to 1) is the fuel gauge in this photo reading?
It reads 0.25
